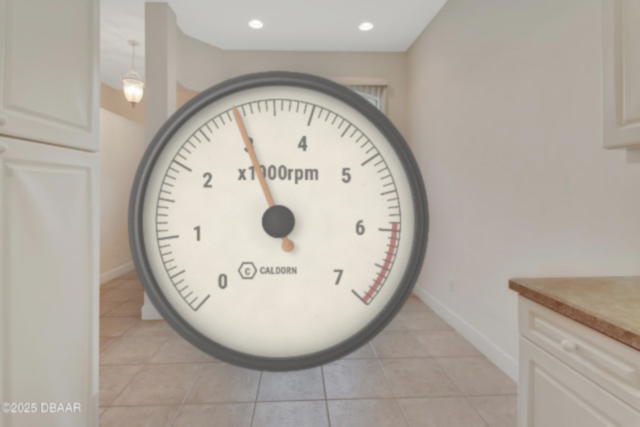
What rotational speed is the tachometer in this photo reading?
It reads 3000 rpm
